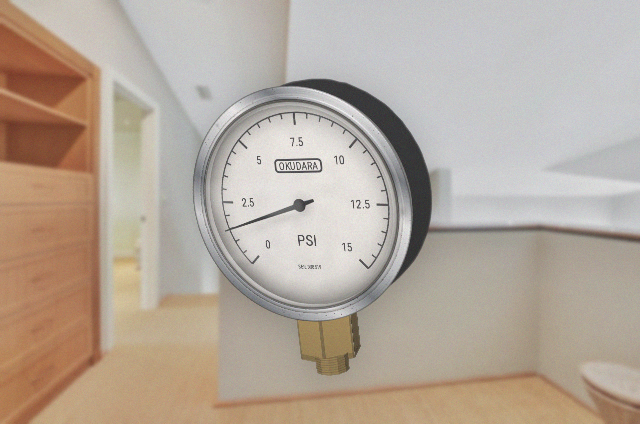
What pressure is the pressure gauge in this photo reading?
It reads 1.5 psi
